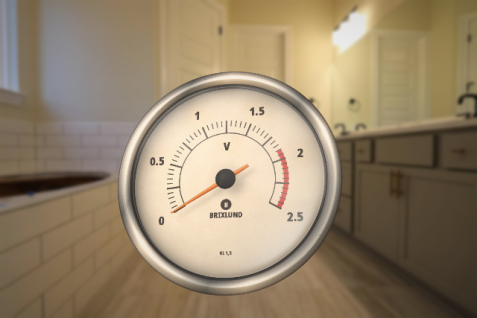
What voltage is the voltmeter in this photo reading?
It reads 0 V
